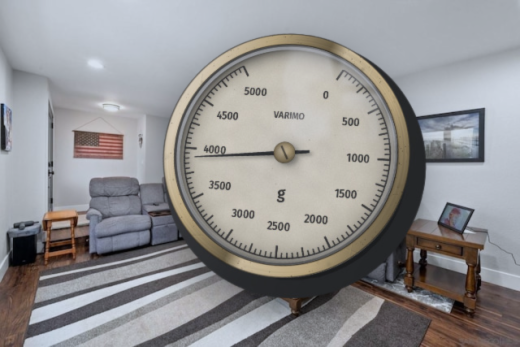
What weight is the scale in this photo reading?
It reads 3900 g
